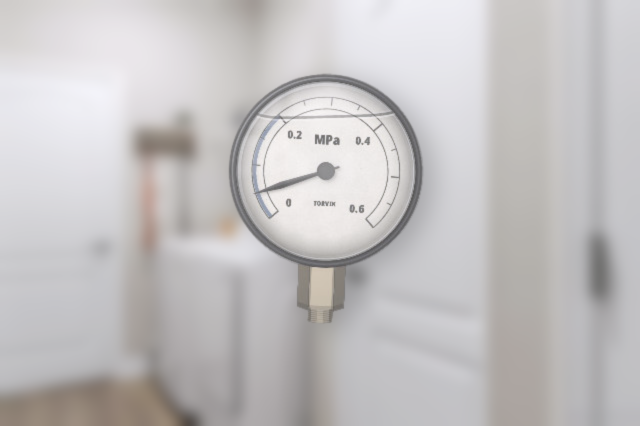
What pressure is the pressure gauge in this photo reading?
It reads 0.05 MPa
